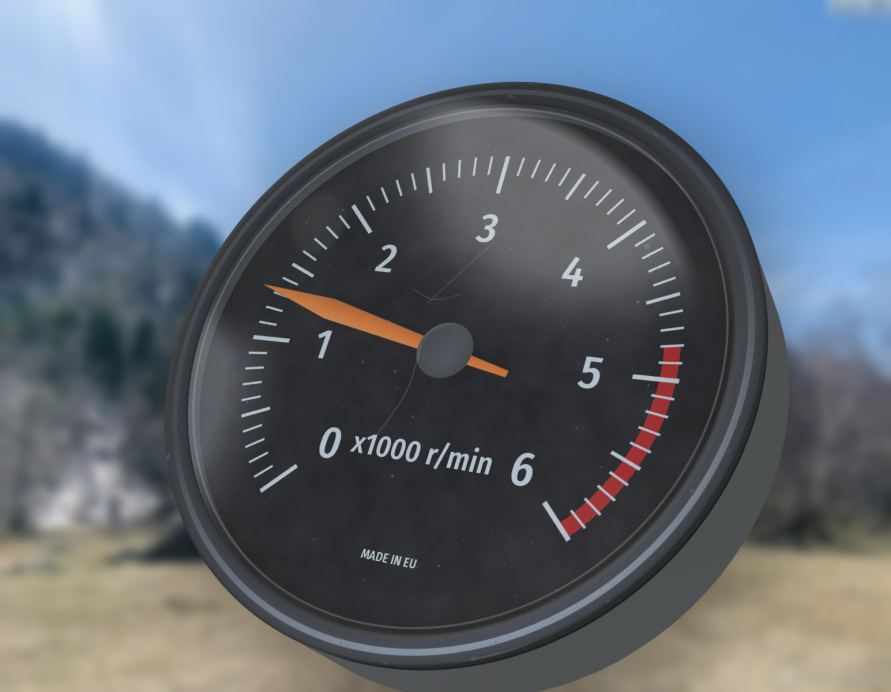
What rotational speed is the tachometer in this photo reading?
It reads 1300 rpm
